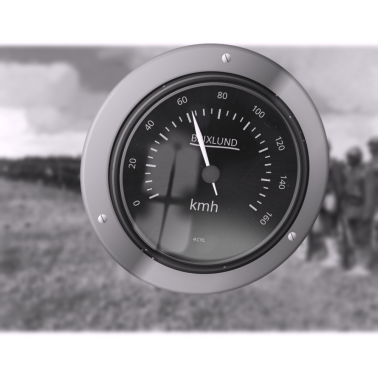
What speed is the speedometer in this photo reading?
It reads 62.5 km/h
